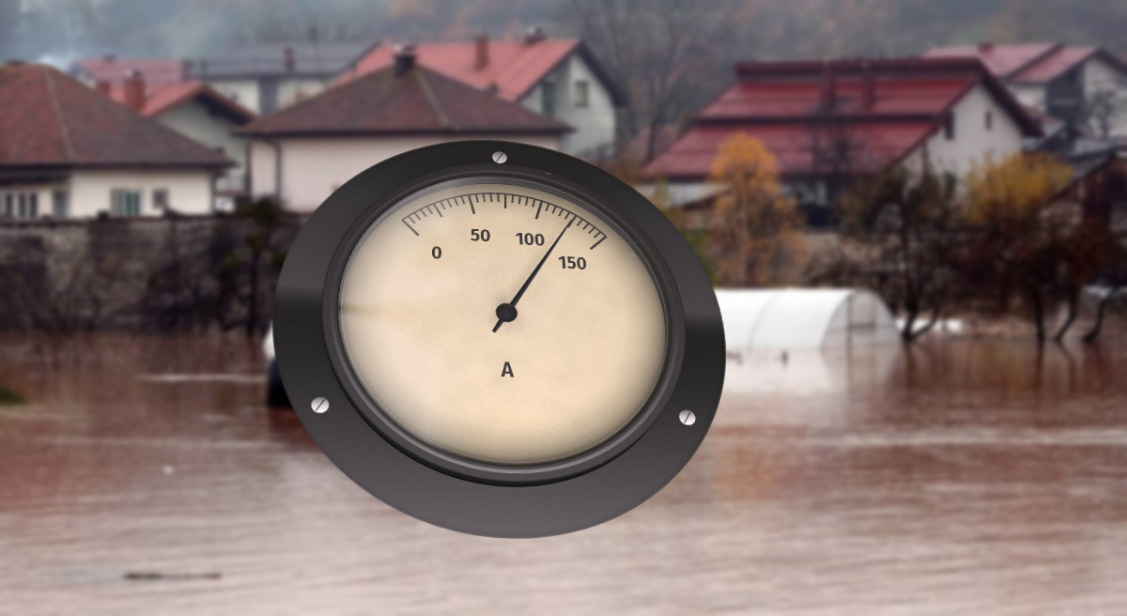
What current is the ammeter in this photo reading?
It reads 125 A
